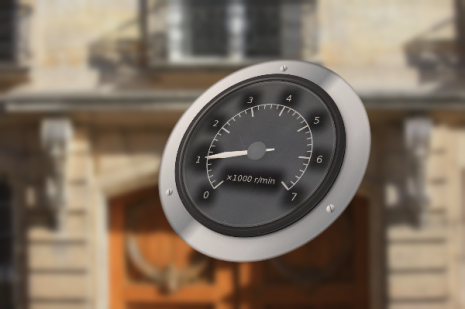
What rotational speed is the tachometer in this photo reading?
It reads 1000 rpm
